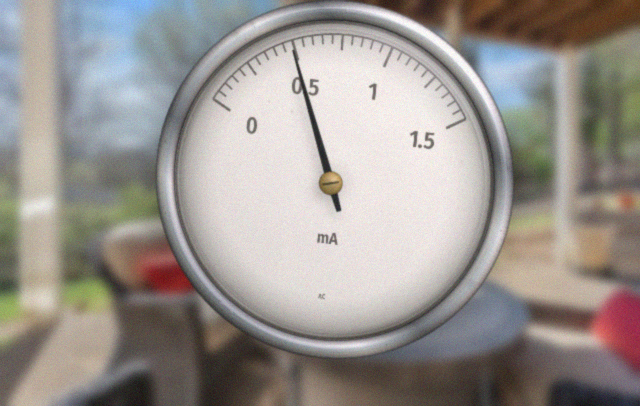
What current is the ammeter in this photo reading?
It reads 0.5 mA
